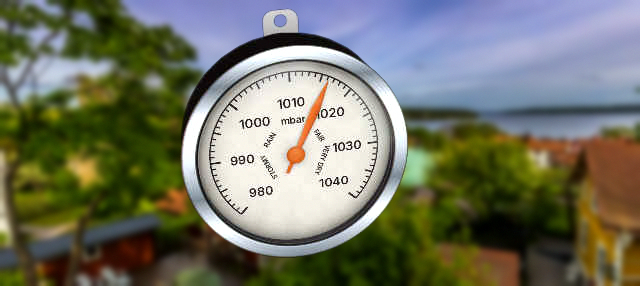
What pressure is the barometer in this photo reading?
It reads 1016 mbar
